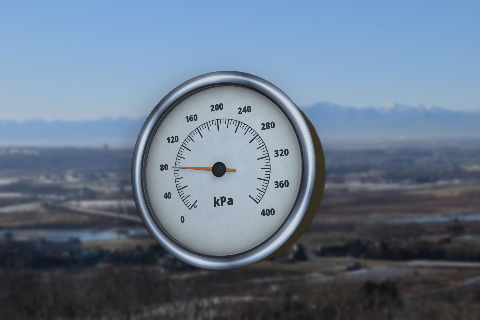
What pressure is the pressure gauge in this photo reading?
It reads 80 kPa
